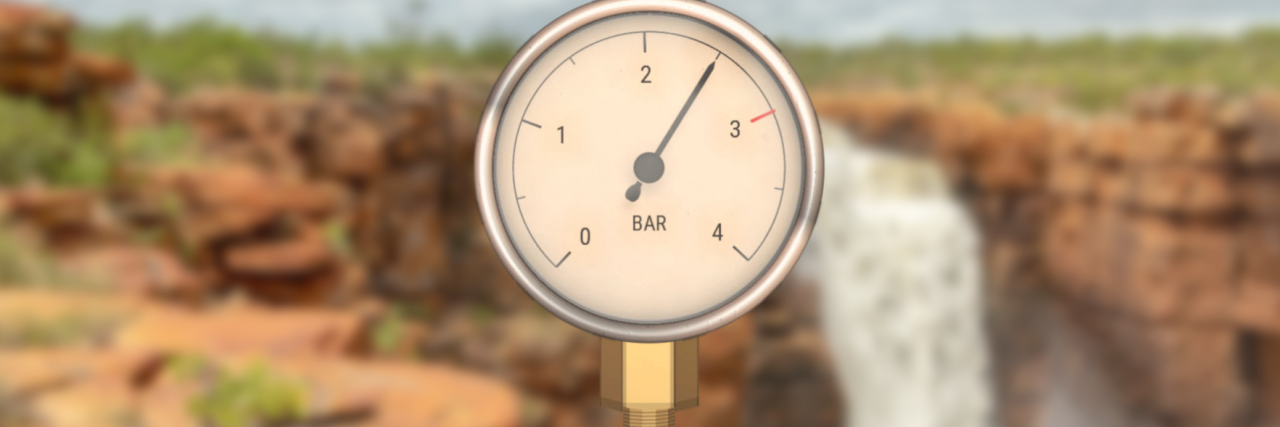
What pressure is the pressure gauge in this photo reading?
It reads 2.5 bar
